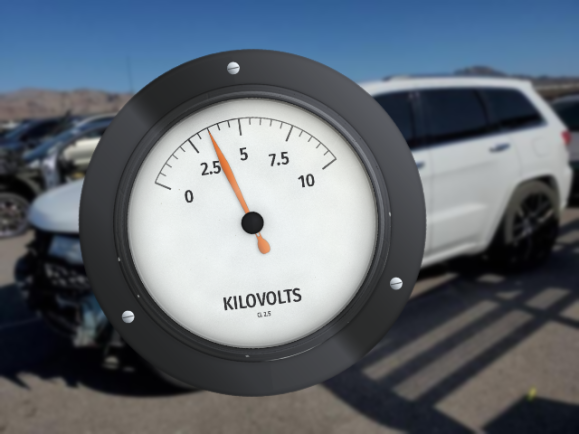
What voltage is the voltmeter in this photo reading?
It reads 3.5 kV
